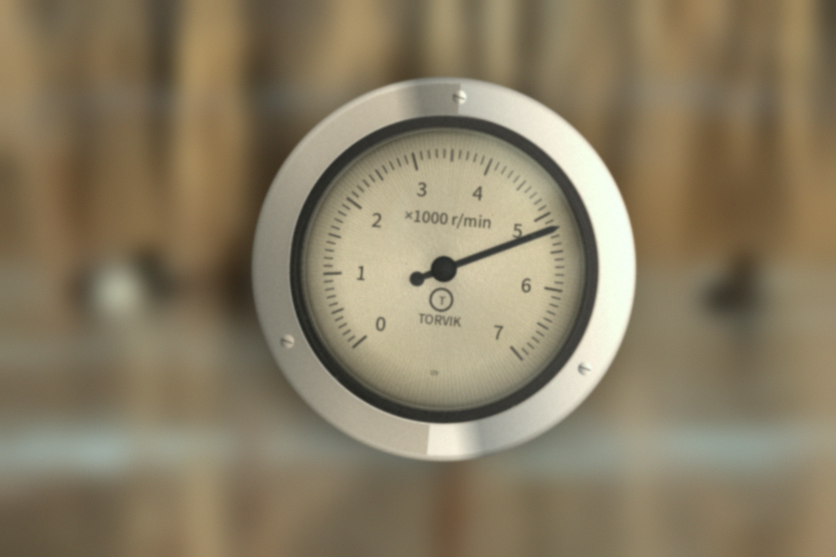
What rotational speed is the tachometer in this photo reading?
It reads 5200 rpm
